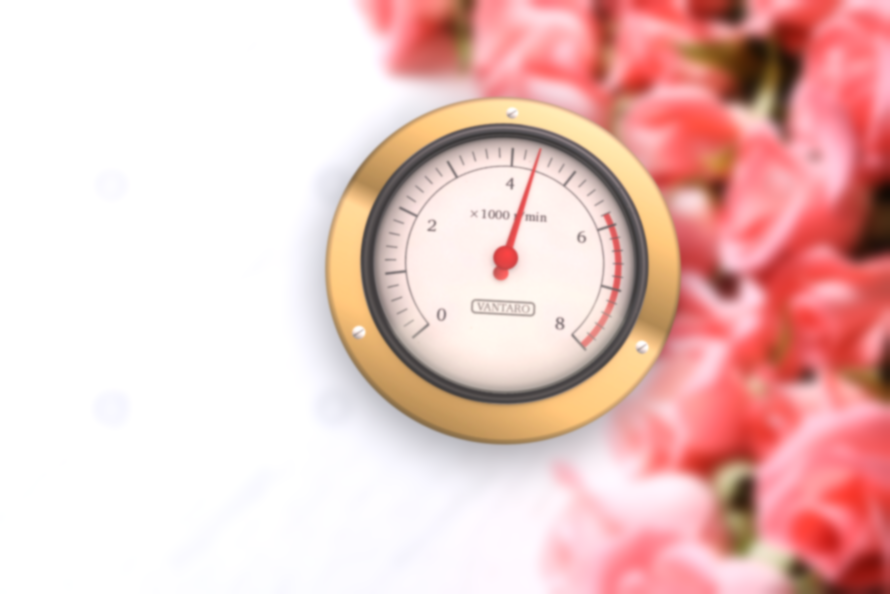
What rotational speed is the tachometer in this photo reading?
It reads 4400 rpm
